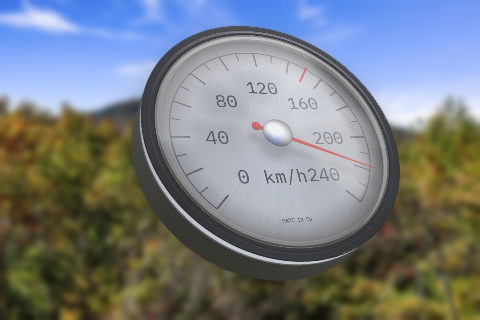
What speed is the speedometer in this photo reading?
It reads 220 km/h
